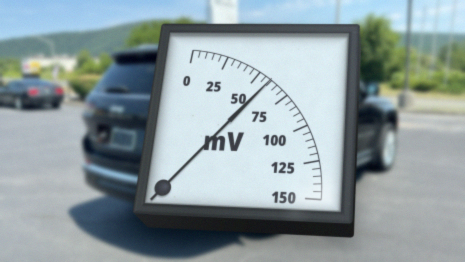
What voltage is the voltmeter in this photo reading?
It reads 60 mV
